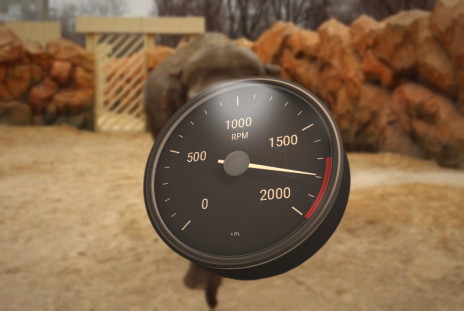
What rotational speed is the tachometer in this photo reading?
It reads 1800 rpm
